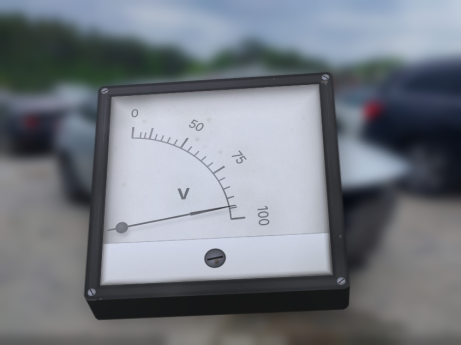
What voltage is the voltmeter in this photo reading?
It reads 95 V
